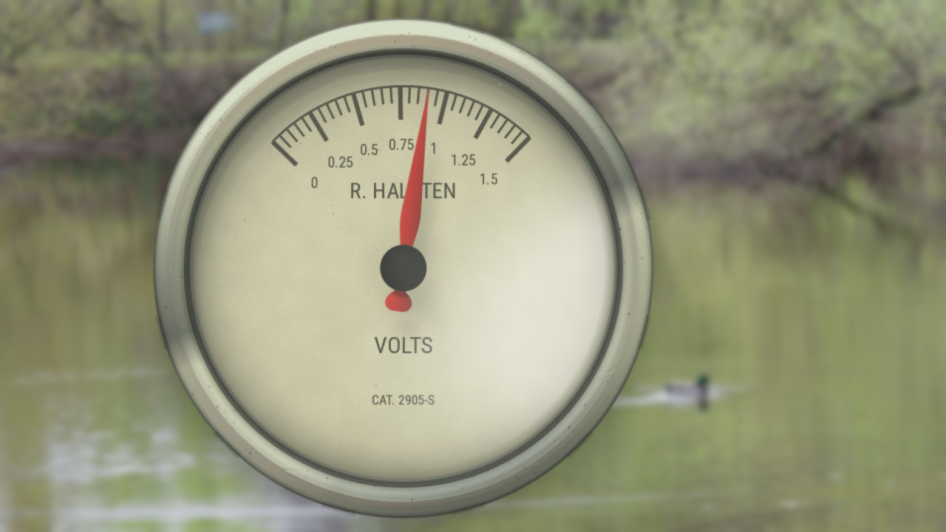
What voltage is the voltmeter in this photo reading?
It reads 0.9 V
